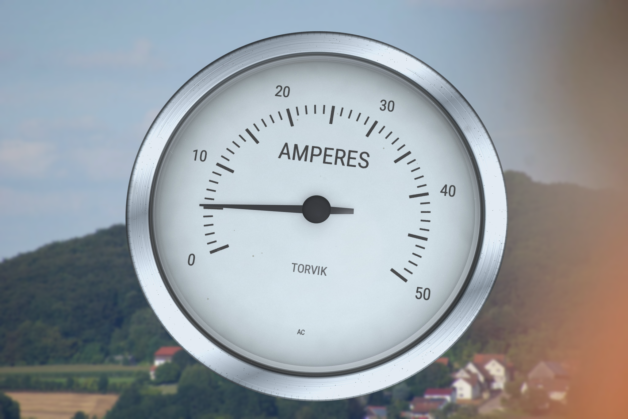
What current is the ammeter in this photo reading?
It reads 5 A
